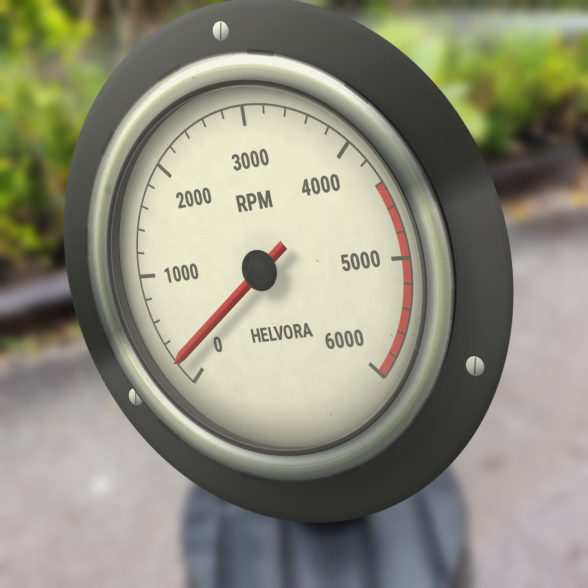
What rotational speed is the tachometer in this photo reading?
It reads 200 rpm
